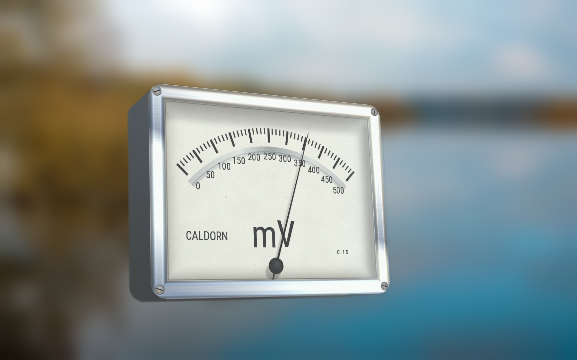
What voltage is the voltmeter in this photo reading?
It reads 350 mV
